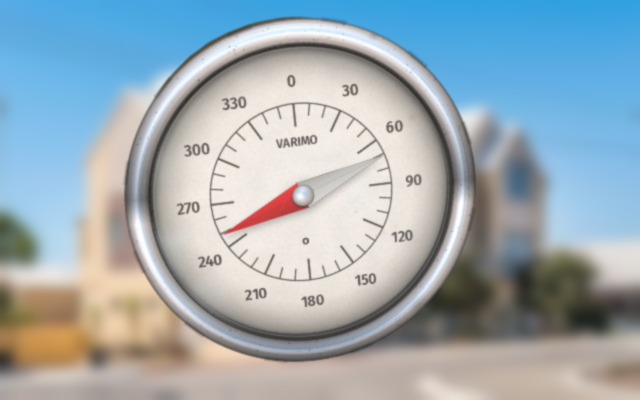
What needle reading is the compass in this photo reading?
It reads 250 °
